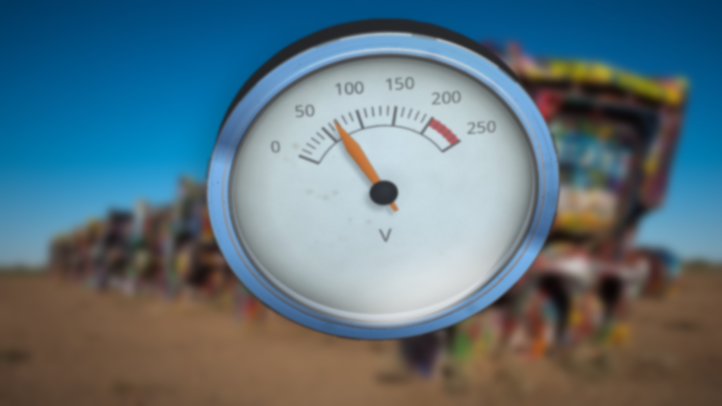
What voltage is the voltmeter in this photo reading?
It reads 70 V
